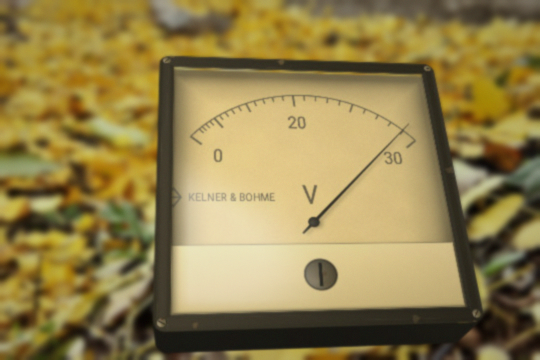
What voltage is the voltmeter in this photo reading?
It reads 29 V
